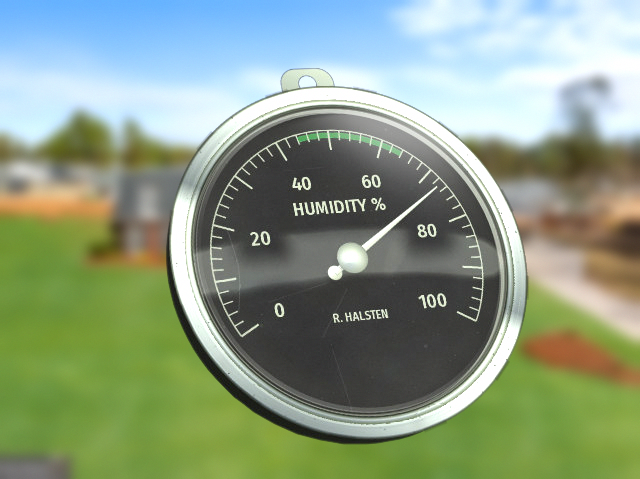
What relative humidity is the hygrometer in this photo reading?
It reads 73 %
